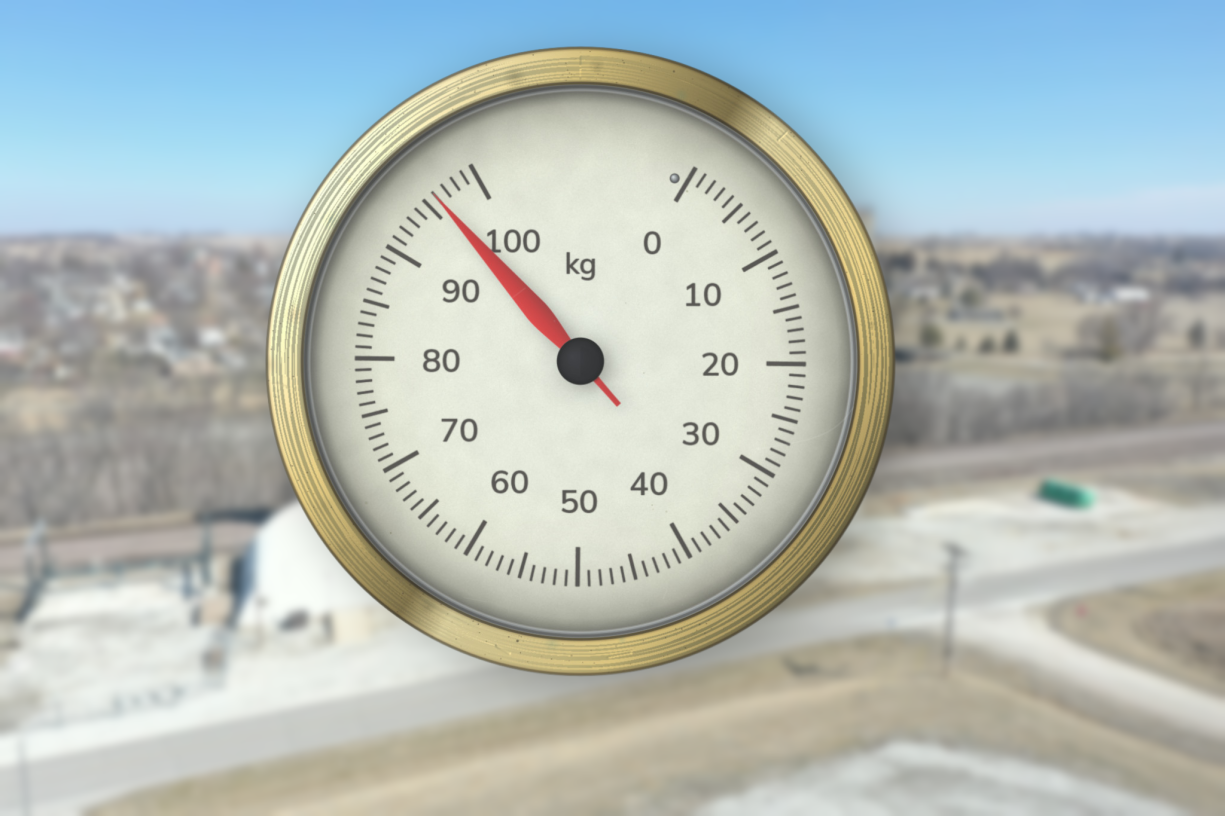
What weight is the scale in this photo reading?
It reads 96 kg
